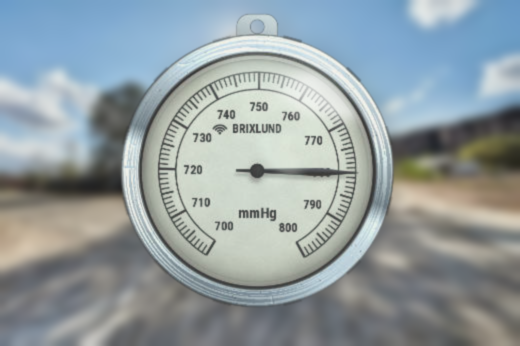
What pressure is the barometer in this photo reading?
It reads 780 mmHg
